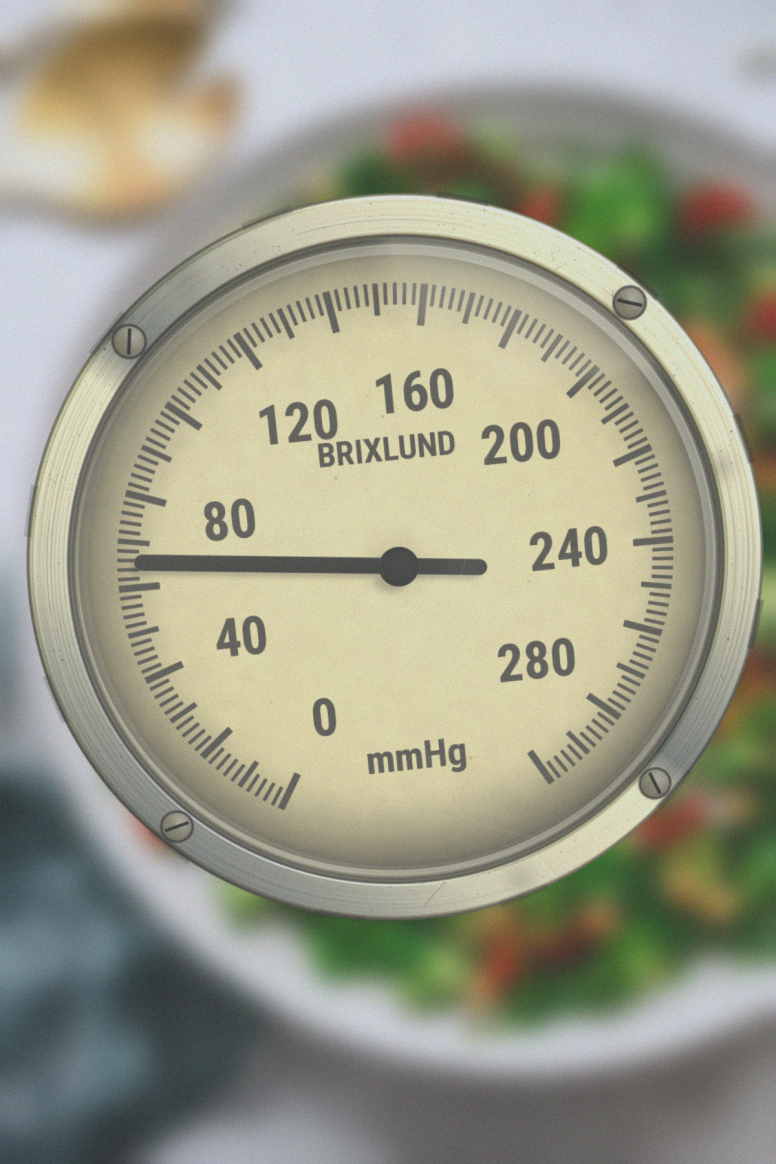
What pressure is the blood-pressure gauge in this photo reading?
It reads 66 mmHg
